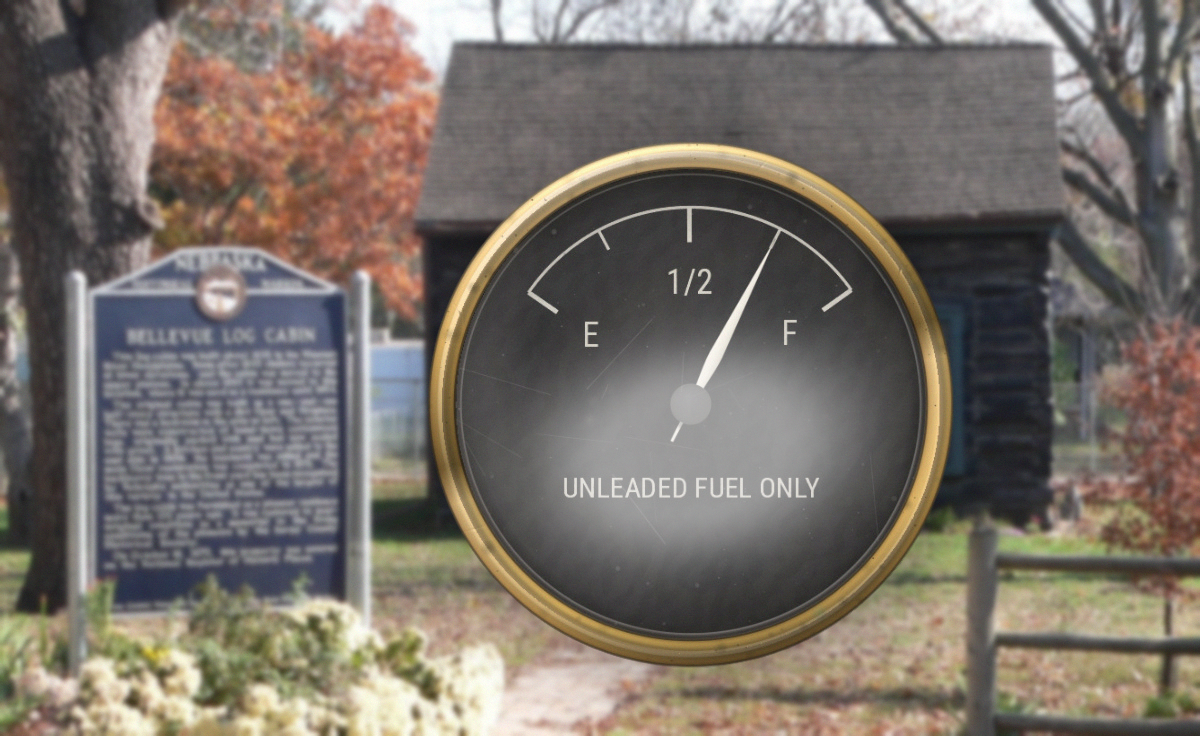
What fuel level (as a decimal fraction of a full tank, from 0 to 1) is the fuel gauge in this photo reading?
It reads 0.75
